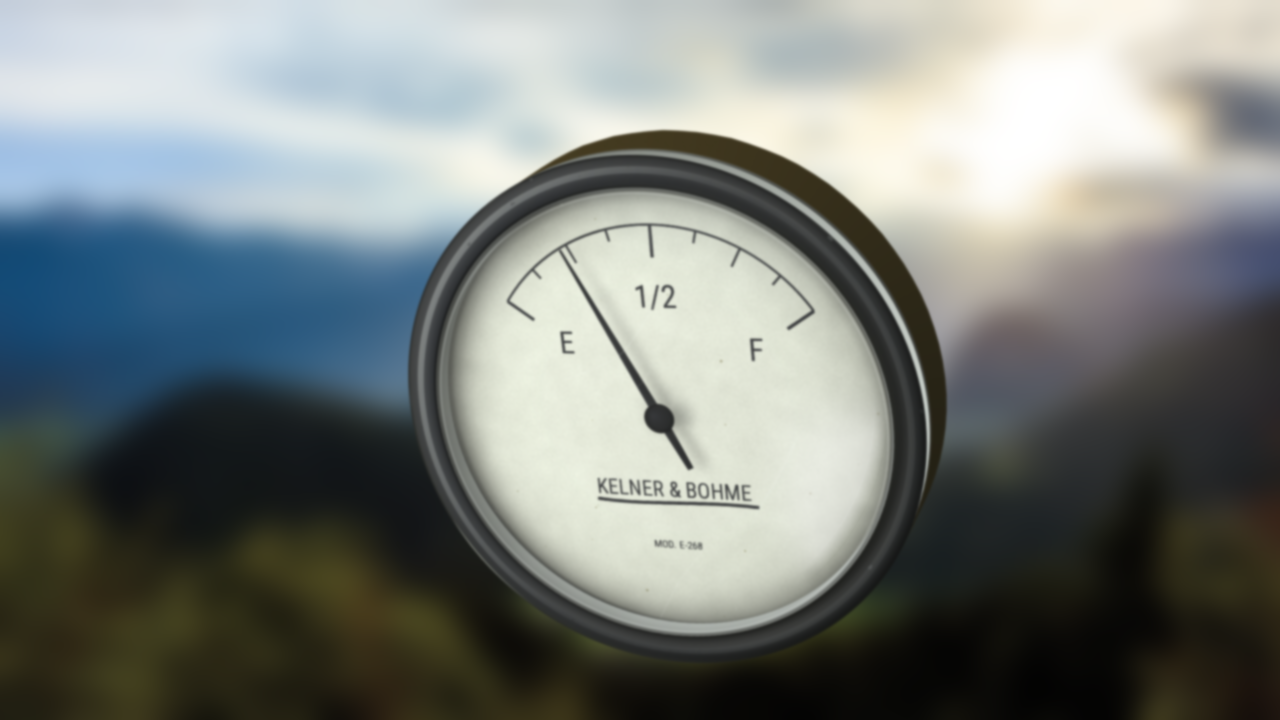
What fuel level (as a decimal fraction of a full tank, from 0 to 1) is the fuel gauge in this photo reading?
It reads 0.25
